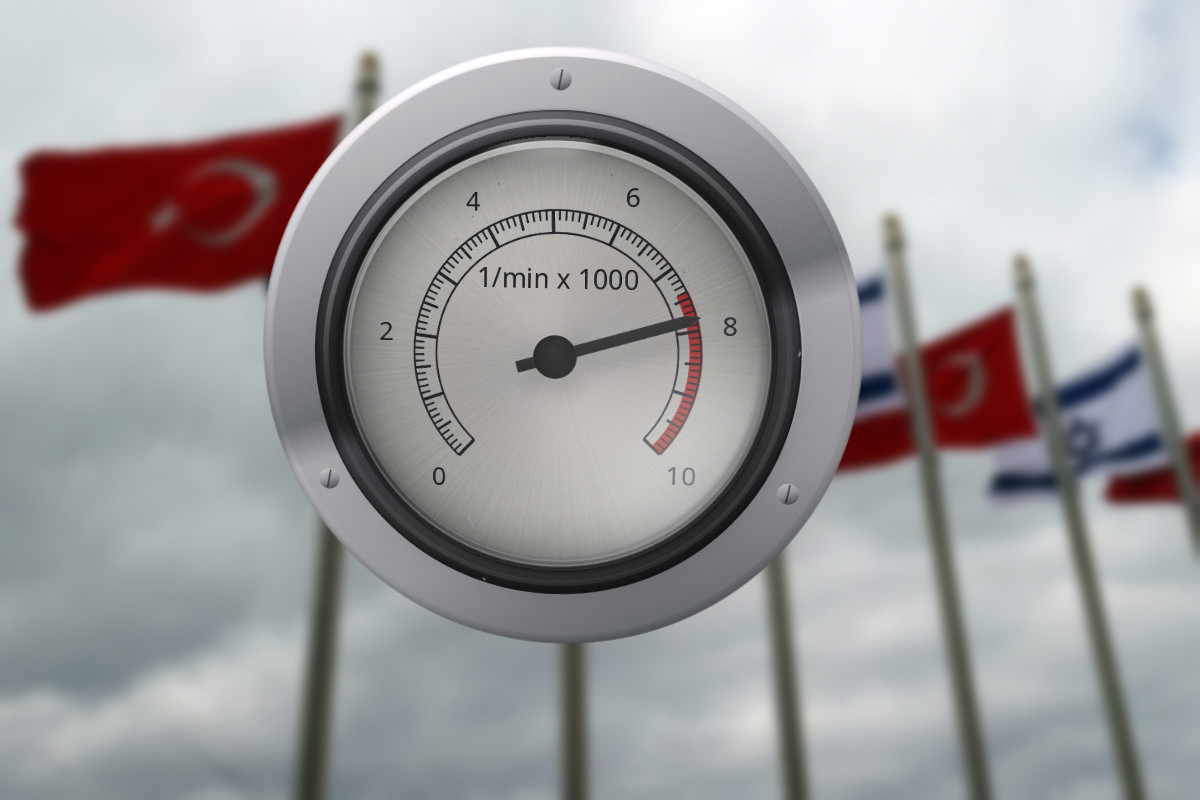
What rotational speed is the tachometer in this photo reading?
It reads 7800 rpm
